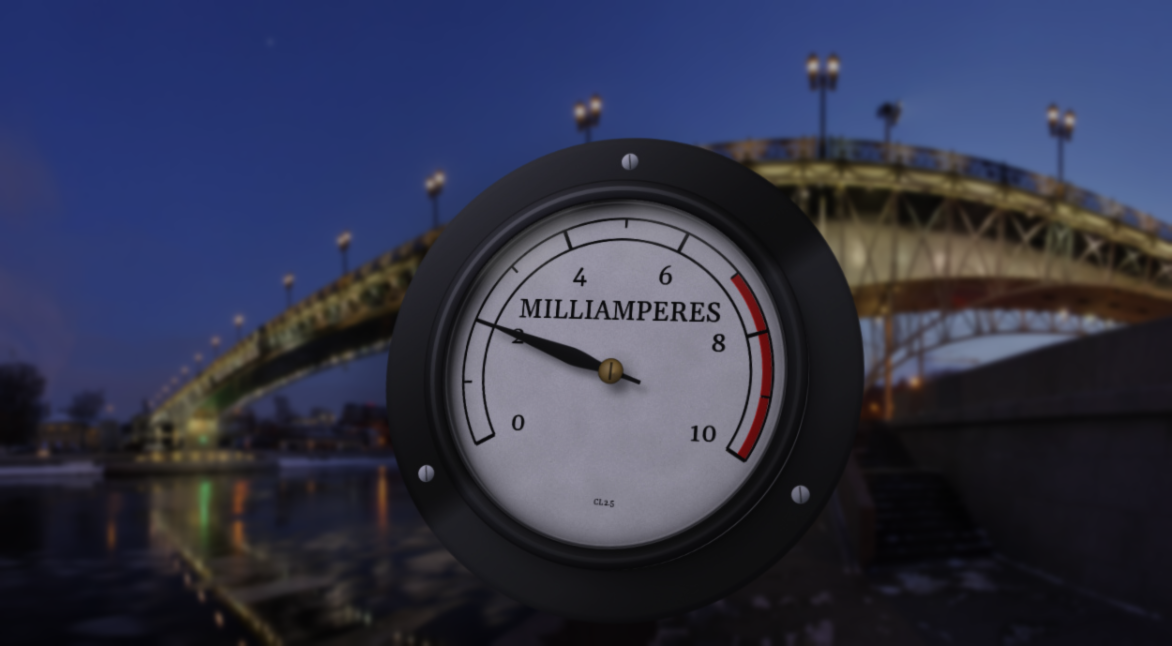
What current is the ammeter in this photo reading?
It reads 2 mA
